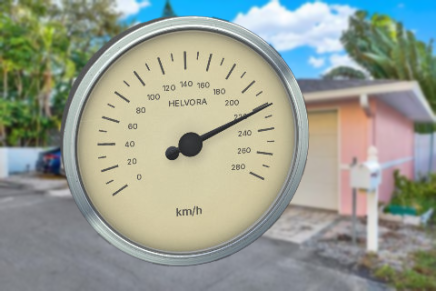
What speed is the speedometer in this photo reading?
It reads 220 km/h
